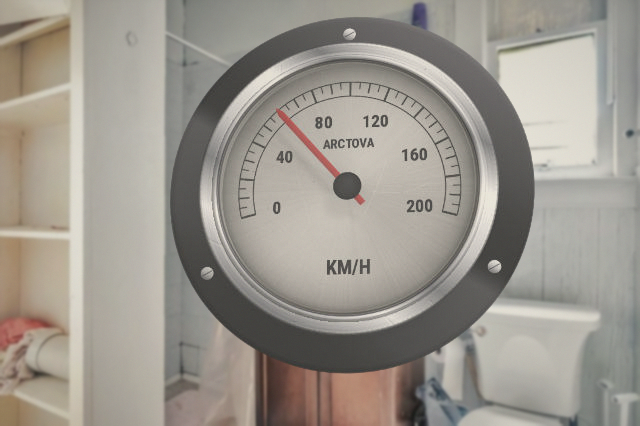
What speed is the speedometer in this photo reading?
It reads 60 km/h
